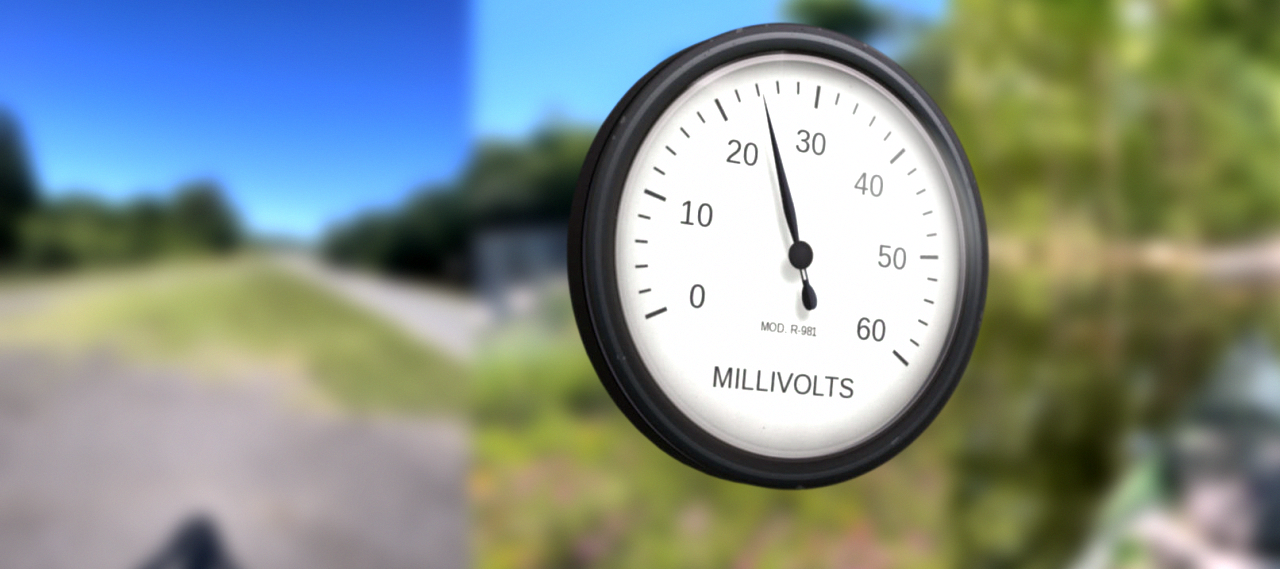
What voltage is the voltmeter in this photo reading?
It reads 24 mV
